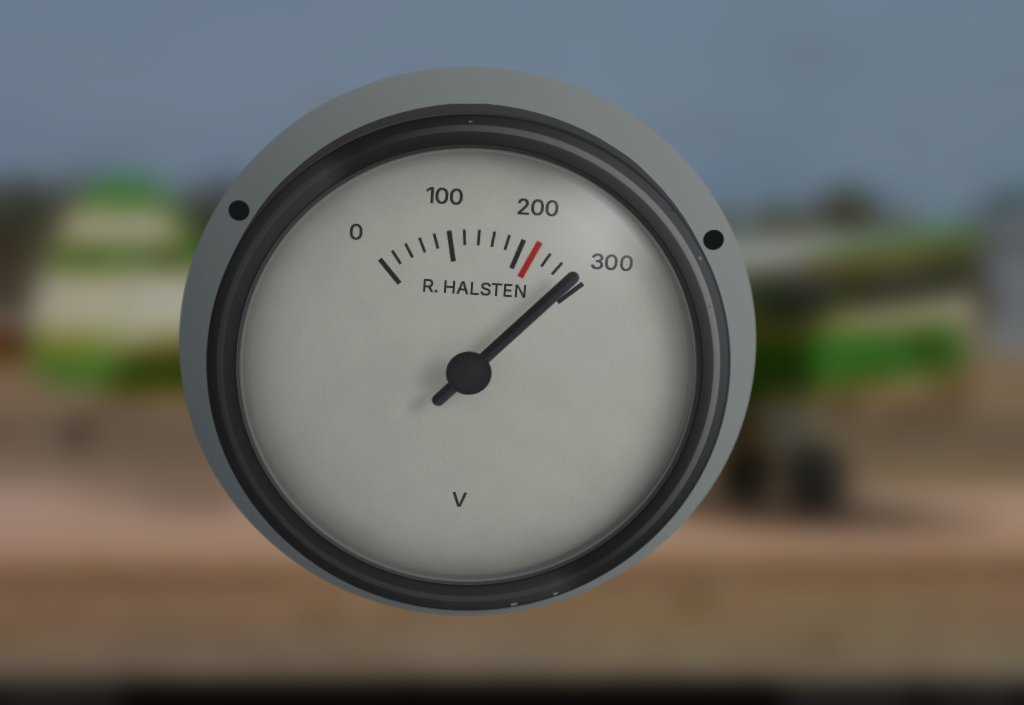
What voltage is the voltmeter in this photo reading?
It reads 280 V
